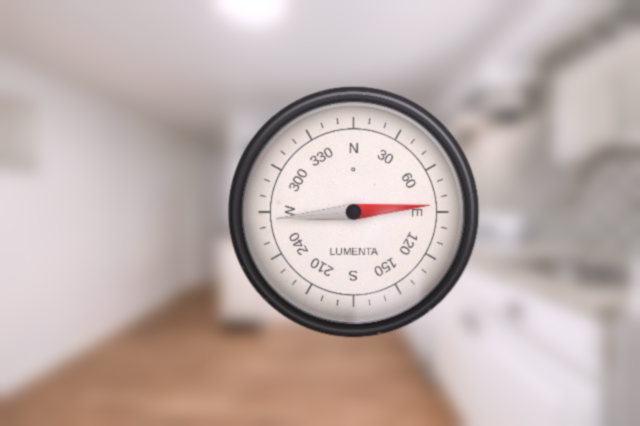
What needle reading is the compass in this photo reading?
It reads 85 °
